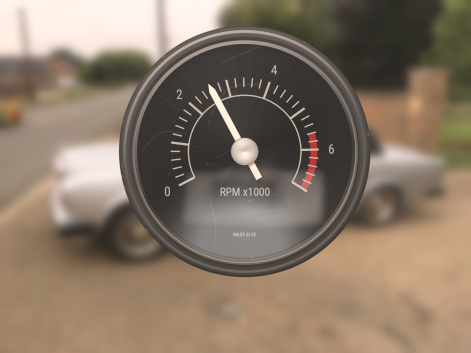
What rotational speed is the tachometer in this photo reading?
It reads 2600 rpm
